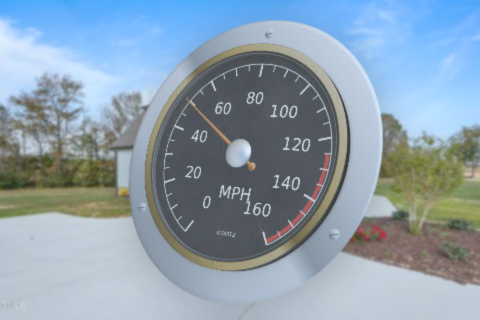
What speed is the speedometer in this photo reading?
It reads 50 mph
